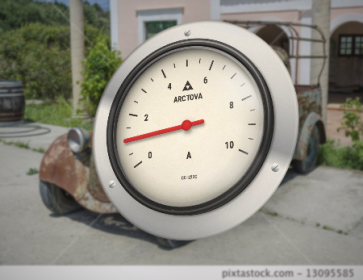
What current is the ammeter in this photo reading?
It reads 1 A
